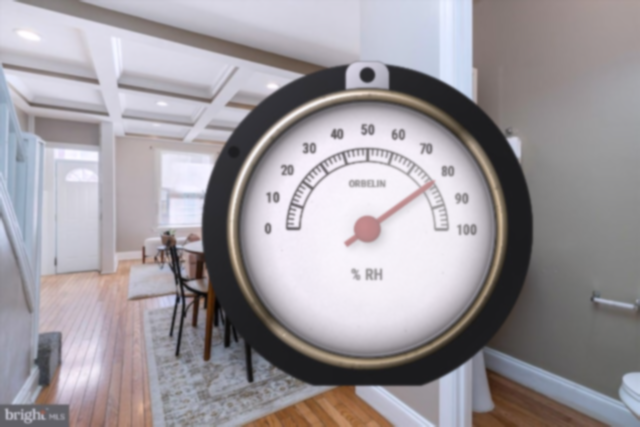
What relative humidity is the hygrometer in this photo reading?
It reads 80 %
